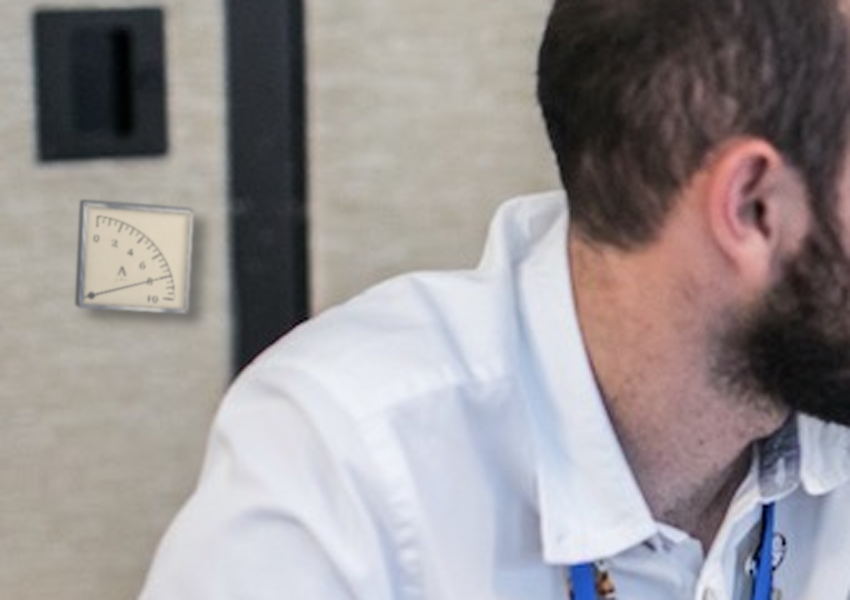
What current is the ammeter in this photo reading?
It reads 8 A
